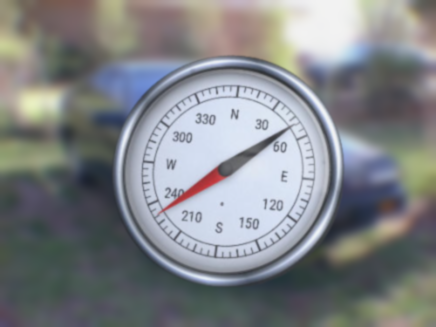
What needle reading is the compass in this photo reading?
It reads 230 °
